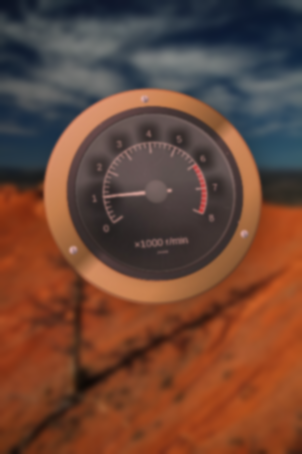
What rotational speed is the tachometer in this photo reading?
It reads 1000 rpm
